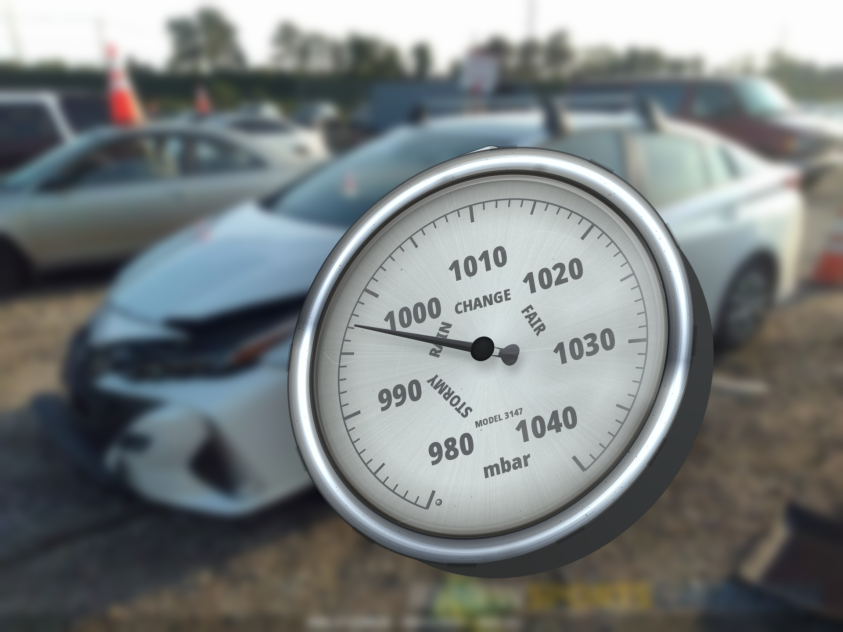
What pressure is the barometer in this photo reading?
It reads 997 mbar
